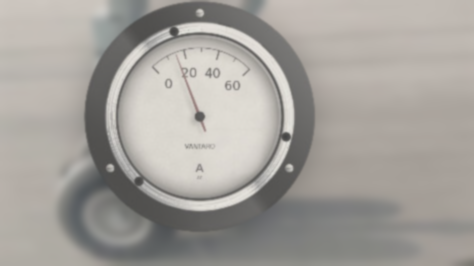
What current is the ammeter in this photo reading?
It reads 15 A
